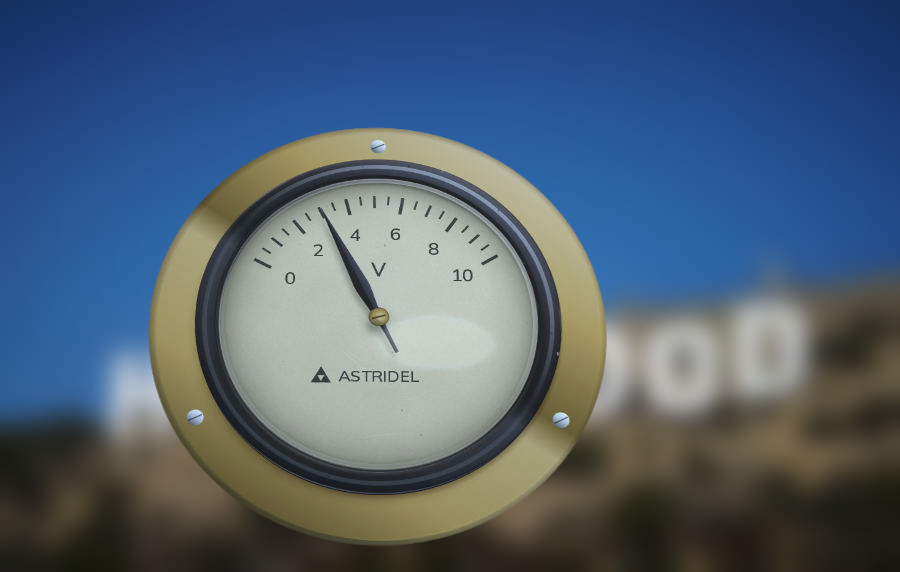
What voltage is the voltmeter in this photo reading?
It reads 3 V
